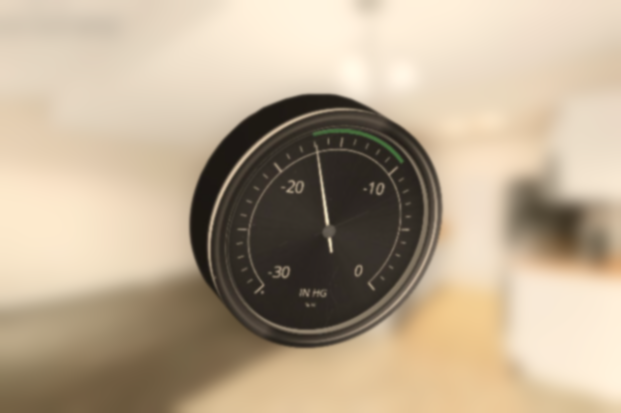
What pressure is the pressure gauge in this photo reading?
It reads -17 inHg
